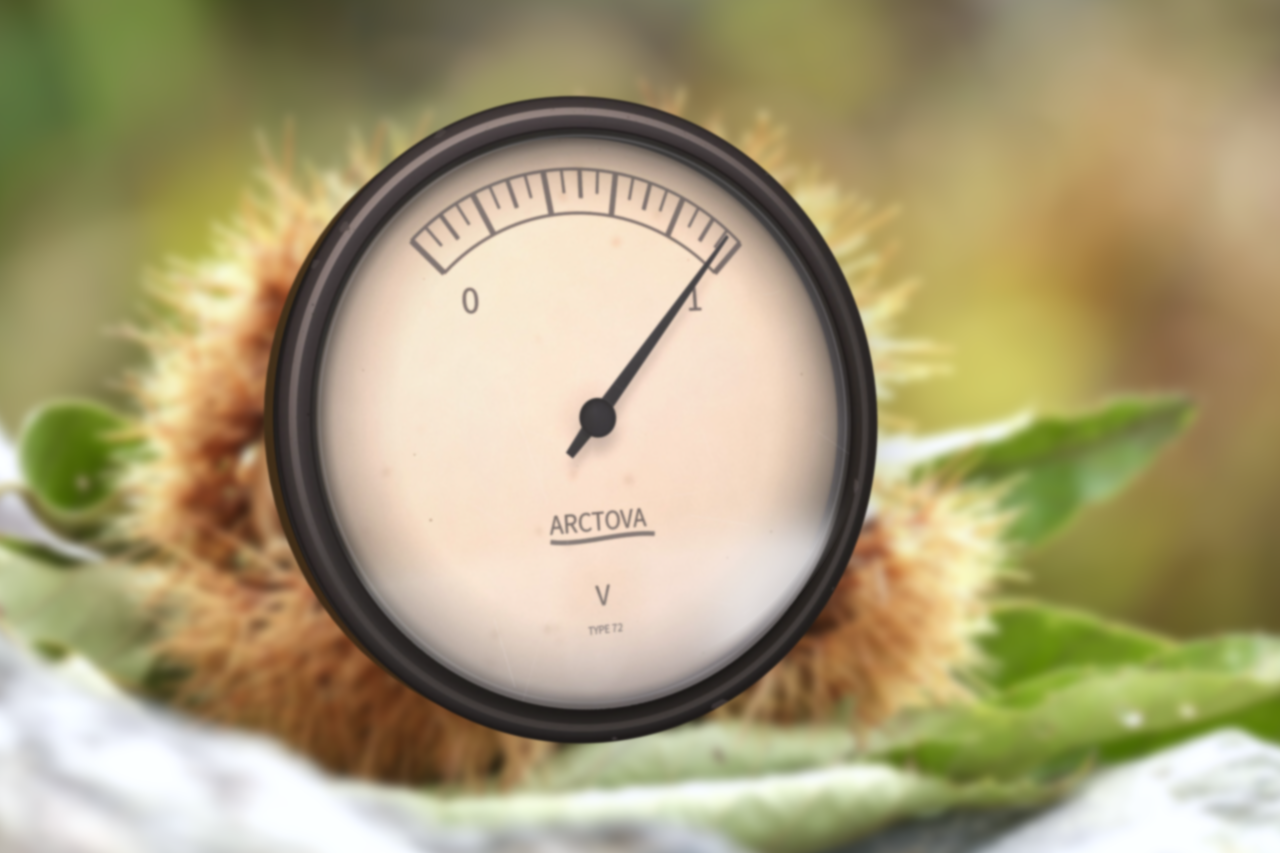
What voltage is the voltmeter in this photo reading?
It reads 0.95 V
